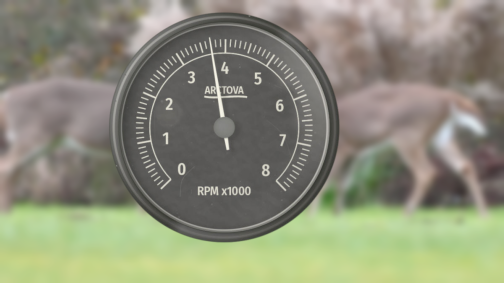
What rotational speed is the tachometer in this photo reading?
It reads 3700 rpm
